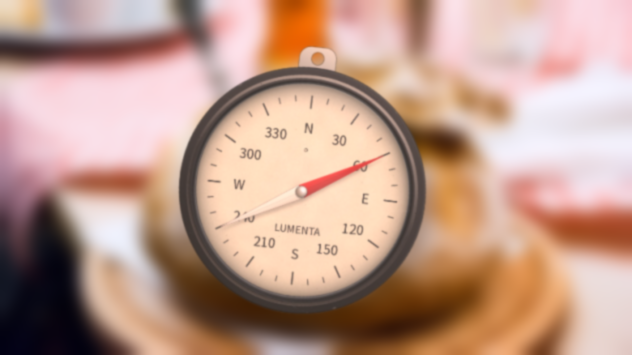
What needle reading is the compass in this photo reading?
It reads 60 °
